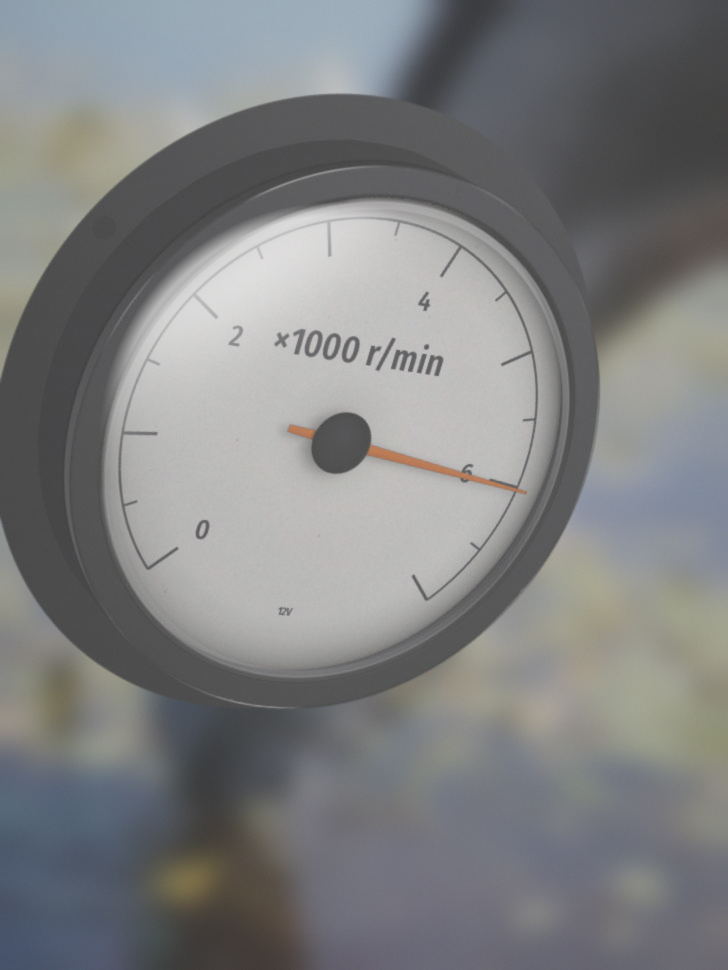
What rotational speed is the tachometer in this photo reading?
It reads 6000 rpm
